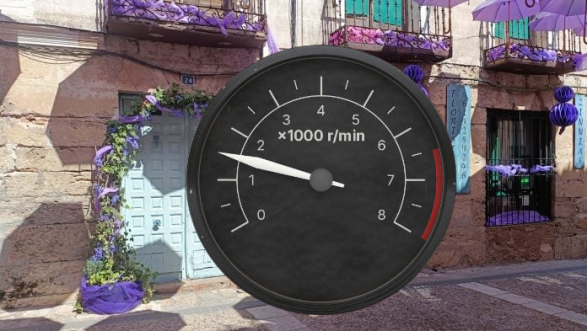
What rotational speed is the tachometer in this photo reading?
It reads 1500 rpm
